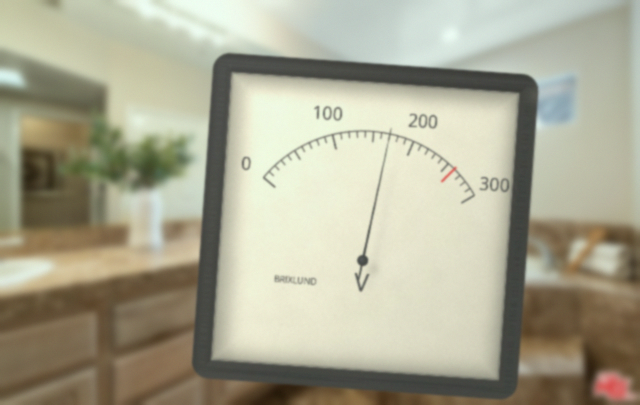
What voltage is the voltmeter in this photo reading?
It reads 170 V
